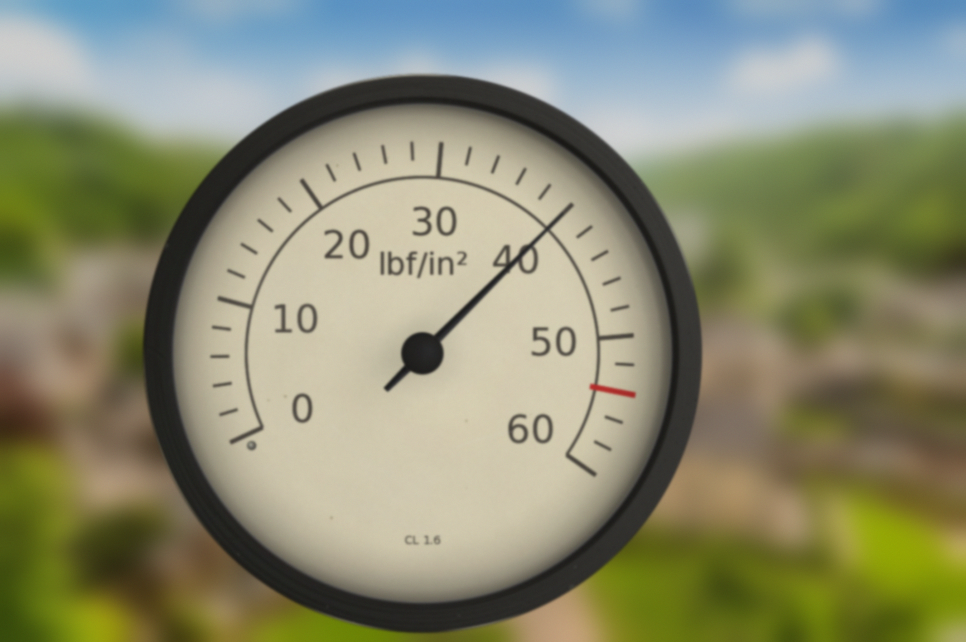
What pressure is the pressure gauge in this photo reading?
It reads 40 psi
